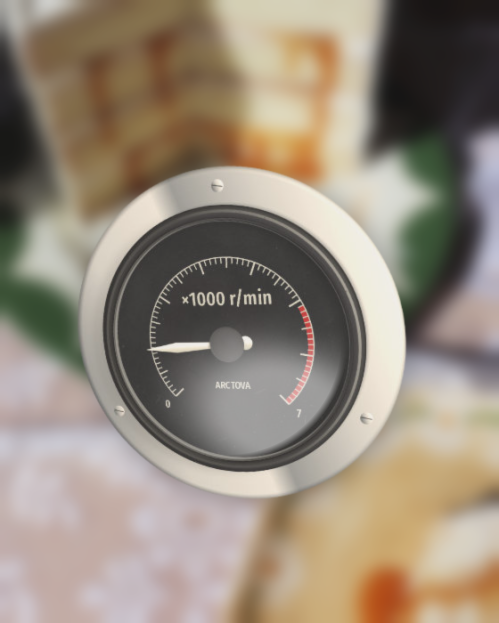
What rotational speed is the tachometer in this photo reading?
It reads 1000 rpm
